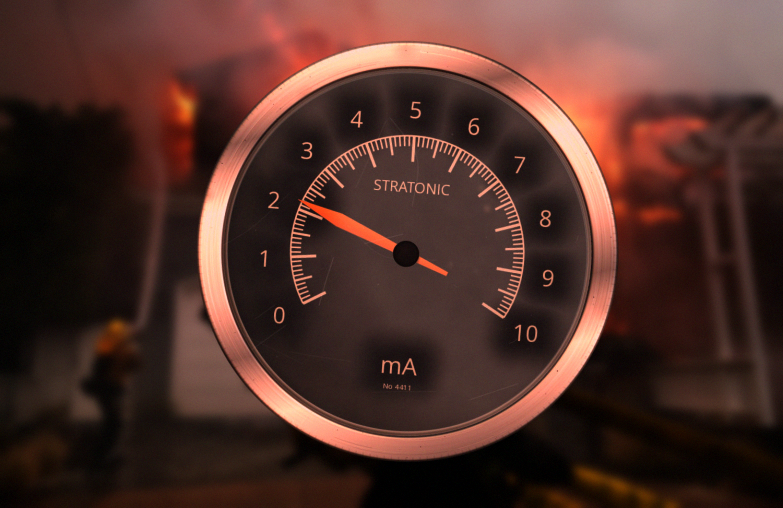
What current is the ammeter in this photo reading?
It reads 2.2 mA
